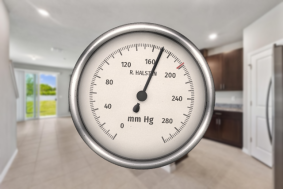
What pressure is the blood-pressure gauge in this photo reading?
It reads 170 mmHg
